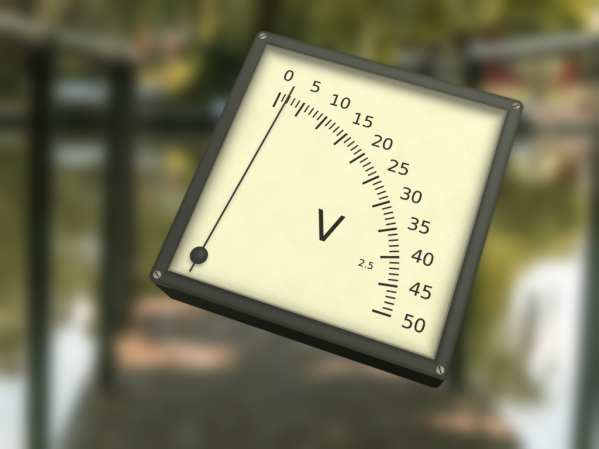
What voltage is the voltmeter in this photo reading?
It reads 2 V
